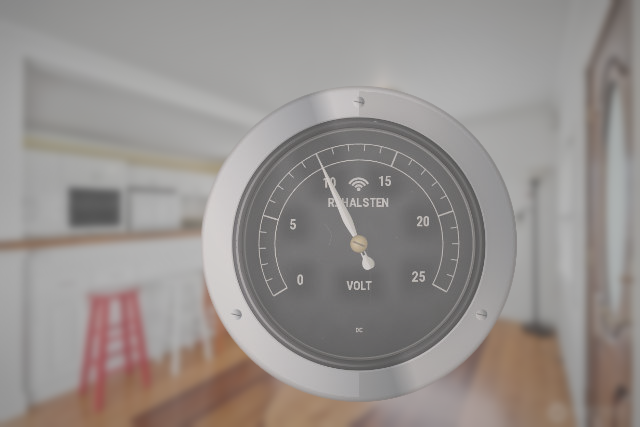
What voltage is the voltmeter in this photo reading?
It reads 10 V
